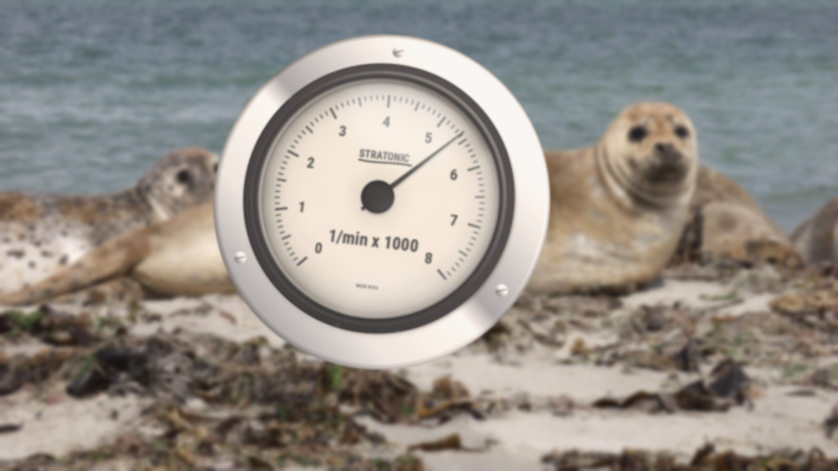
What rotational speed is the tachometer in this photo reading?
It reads 5400 rpm
